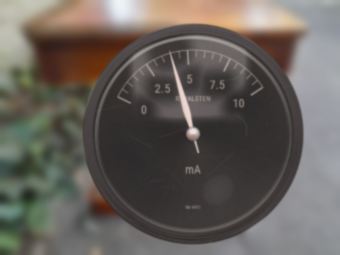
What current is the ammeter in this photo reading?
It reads 4 mA
